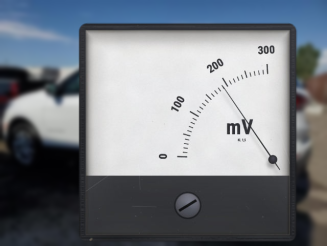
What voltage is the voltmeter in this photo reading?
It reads 190 mV
